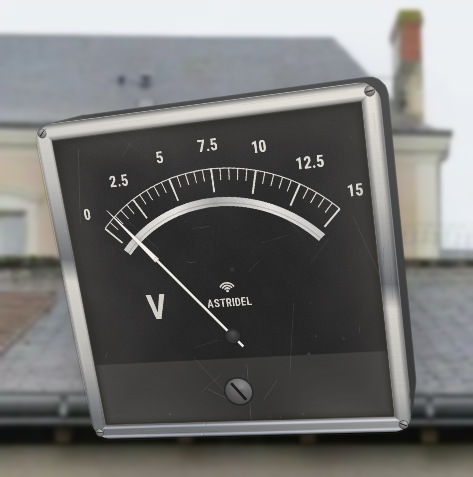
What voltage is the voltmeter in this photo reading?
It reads 1 V
